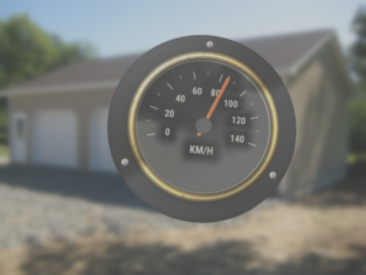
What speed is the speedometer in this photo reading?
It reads 85 km/h
